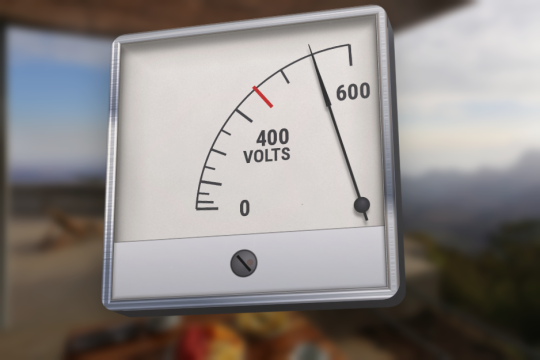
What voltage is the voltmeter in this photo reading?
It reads 550 V
